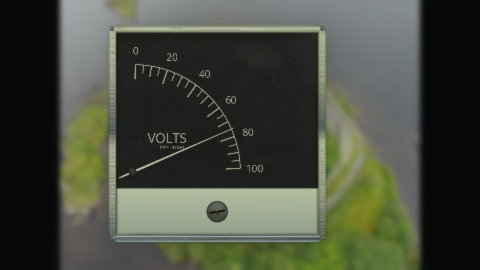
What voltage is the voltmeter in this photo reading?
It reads 75 V
